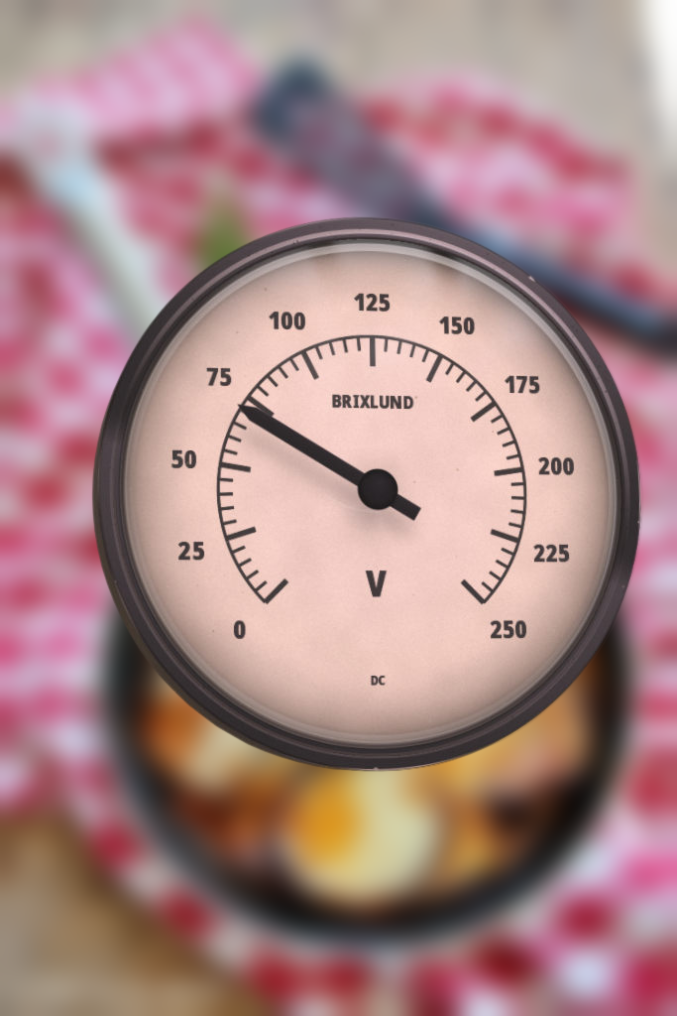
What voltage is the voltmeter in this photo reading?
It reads 70 V
